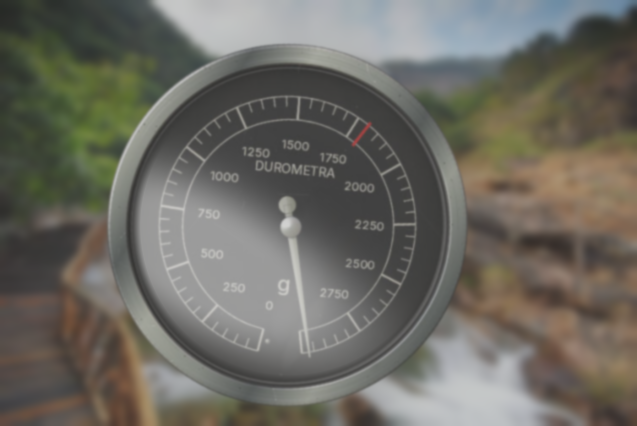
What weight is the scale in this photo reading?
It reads 2975 g
